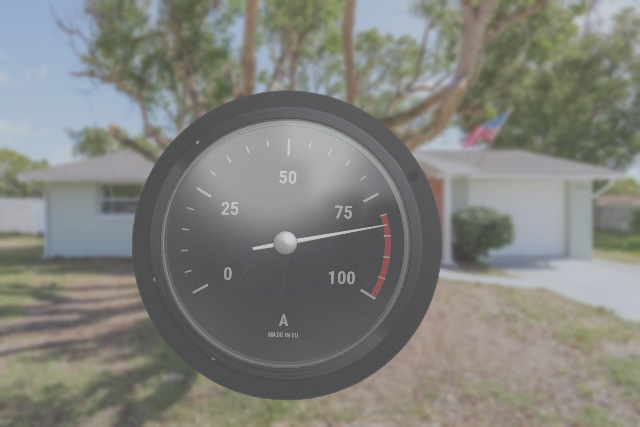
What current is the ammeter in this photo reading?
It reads 82.5 A
